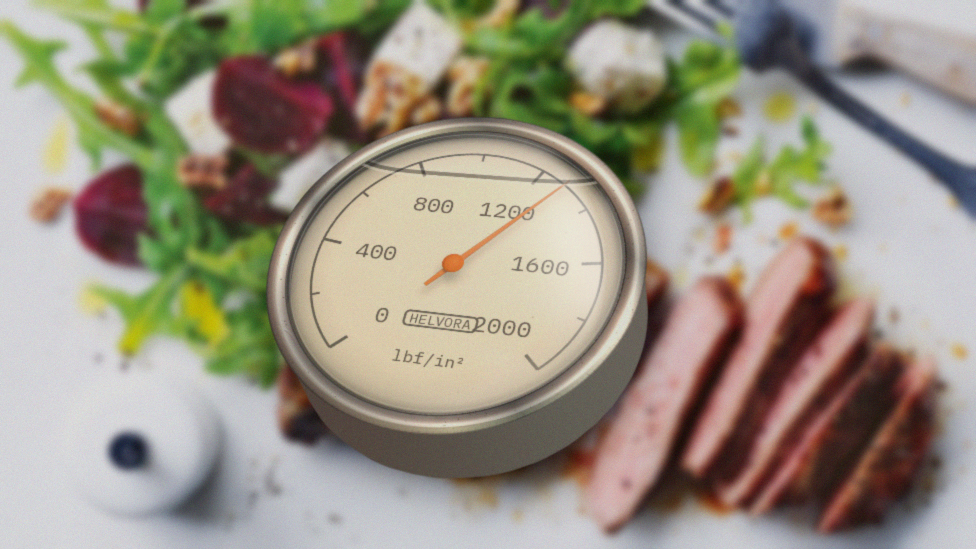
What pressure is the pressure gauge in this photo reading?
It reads 1300 psi
